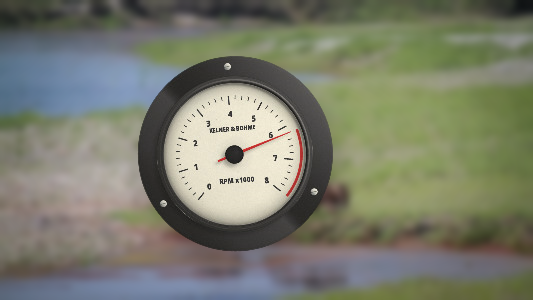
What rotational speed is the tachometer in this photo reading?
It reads 6200 rpm
